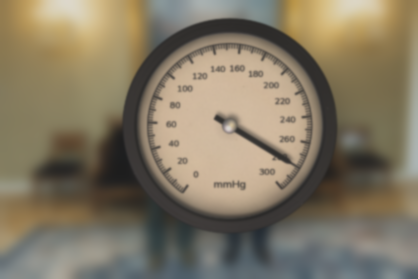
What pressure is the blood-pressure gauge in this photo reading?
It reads 280 mmHg
